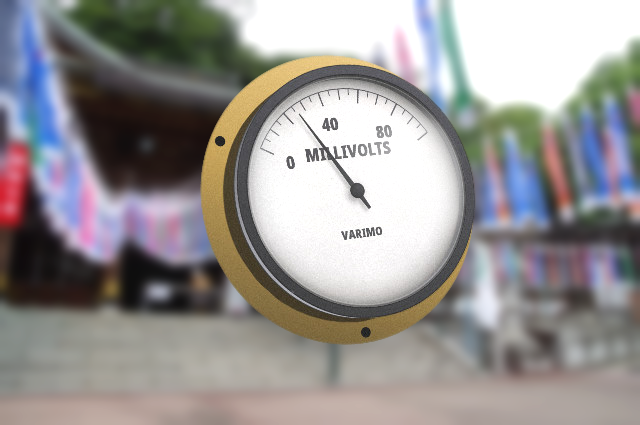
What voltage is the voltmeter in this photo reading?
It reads 25 mV
